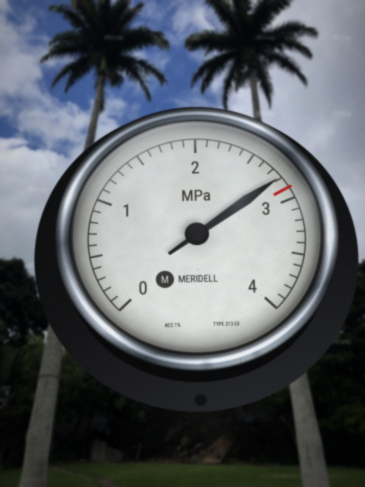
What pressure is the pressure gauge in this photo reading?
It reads 2.8 MPa
